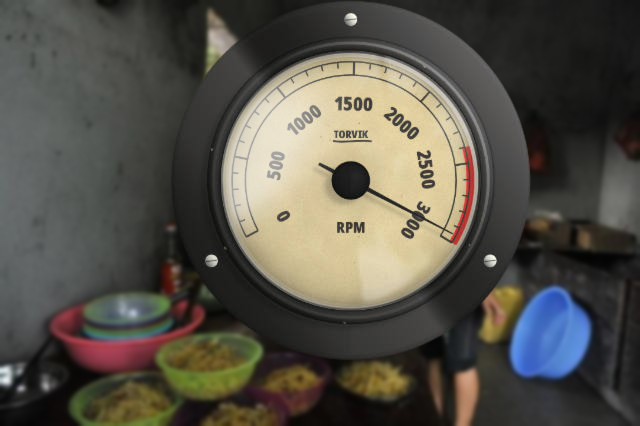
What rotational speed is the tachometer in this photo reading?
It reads 2950 rpm
